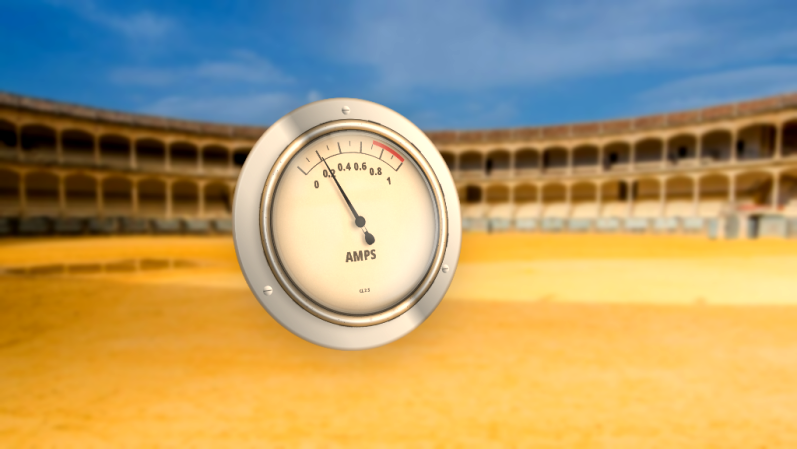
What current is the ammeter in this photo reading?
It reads 0.2 A
